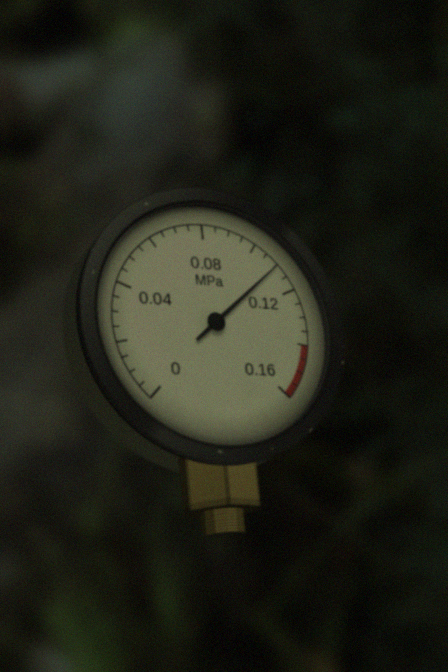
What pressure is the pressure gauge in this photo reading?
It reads 0.11 MPa
